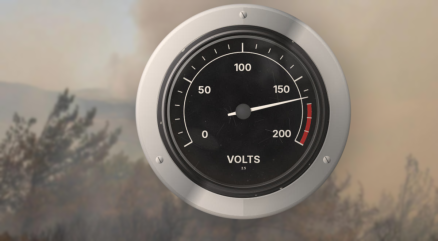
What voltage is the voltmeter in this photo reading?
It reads 165 V
